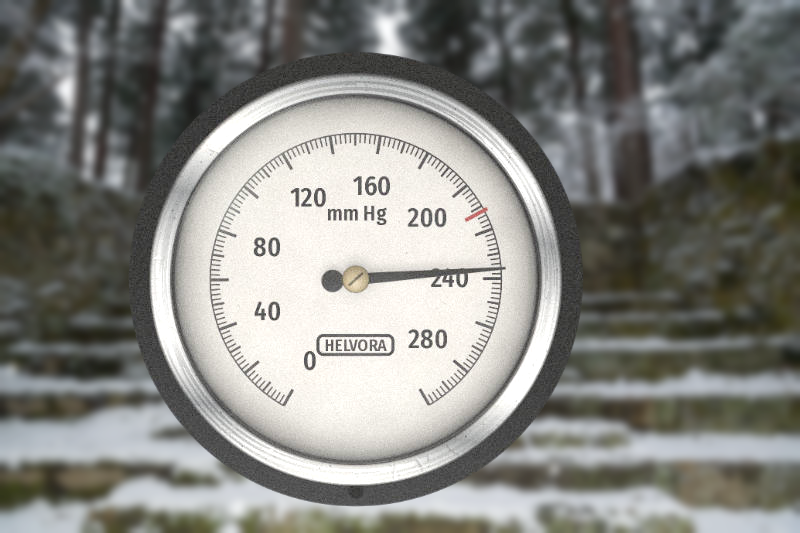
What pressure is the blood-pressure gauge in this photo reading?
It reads 236 mmHg
